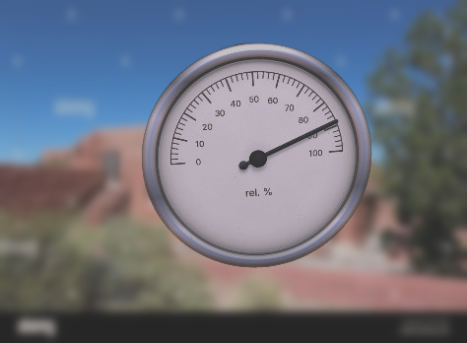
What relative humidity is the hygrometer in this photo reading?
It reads 88 %
